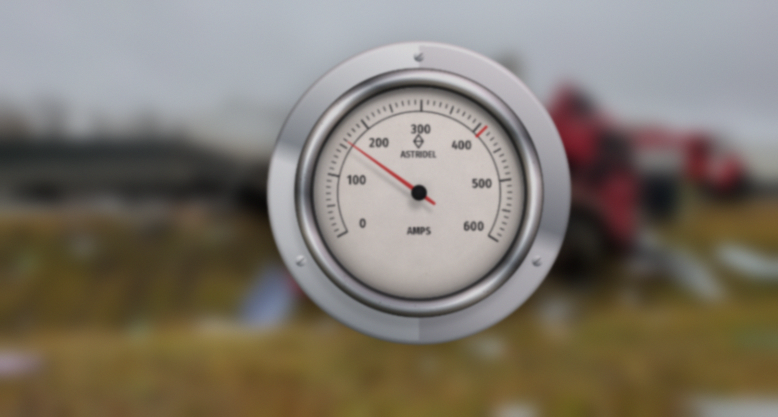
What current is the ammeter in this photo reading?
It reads 160 A
